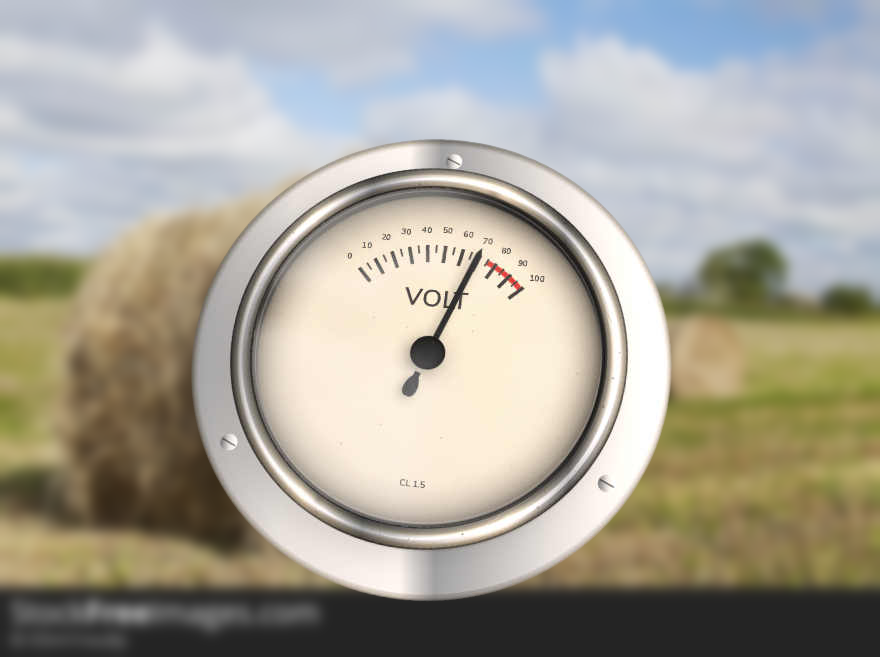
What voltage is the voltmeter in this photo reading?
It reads 70 V
